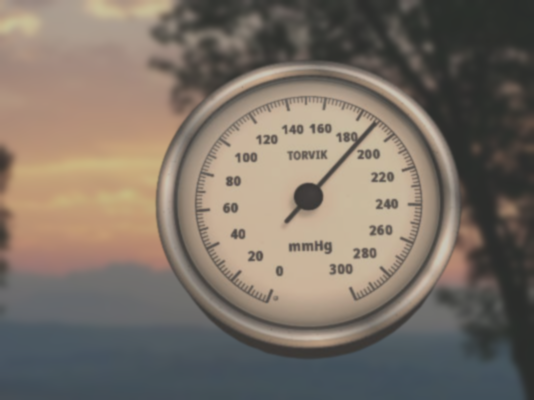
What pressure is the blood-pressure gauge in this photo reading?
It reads 190 mmHg
